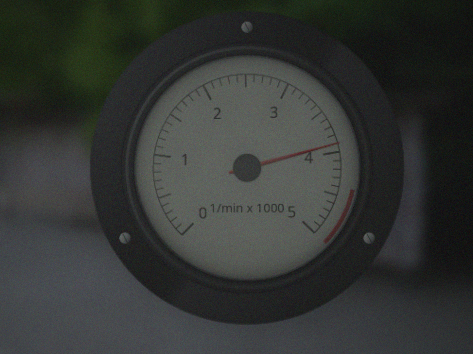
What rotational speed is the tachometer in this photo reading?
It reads 3900 rpm
